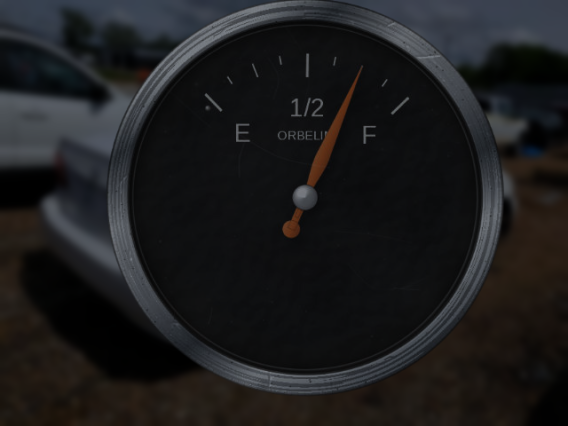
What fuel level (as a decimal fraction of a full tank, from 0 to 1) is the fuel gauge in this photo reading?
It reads 0.75
